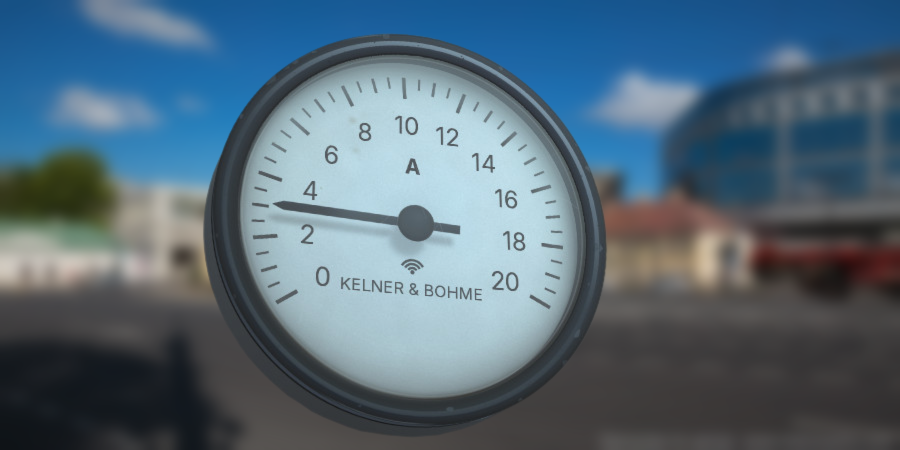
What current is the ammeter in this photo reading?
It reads 3 A
